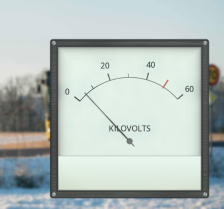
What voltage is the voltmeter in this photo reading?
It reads 5 kV
